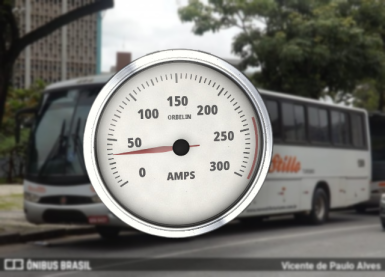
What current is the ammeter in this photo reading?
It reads 35 A
